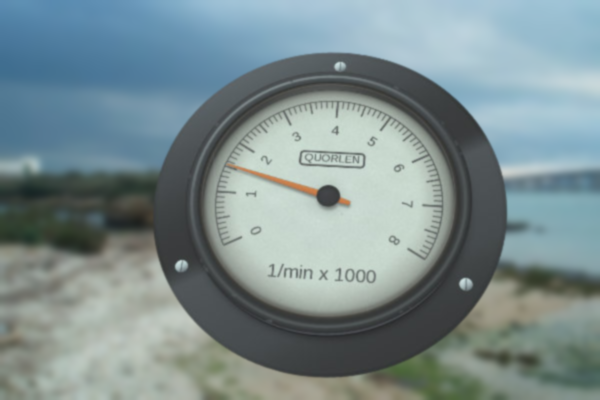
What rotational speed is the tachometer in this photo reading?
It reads 1500 rpm
